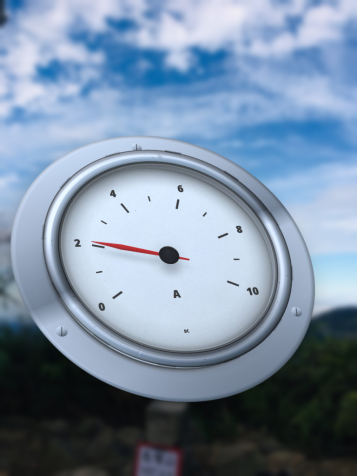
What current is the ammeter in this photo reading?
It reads 2 A
